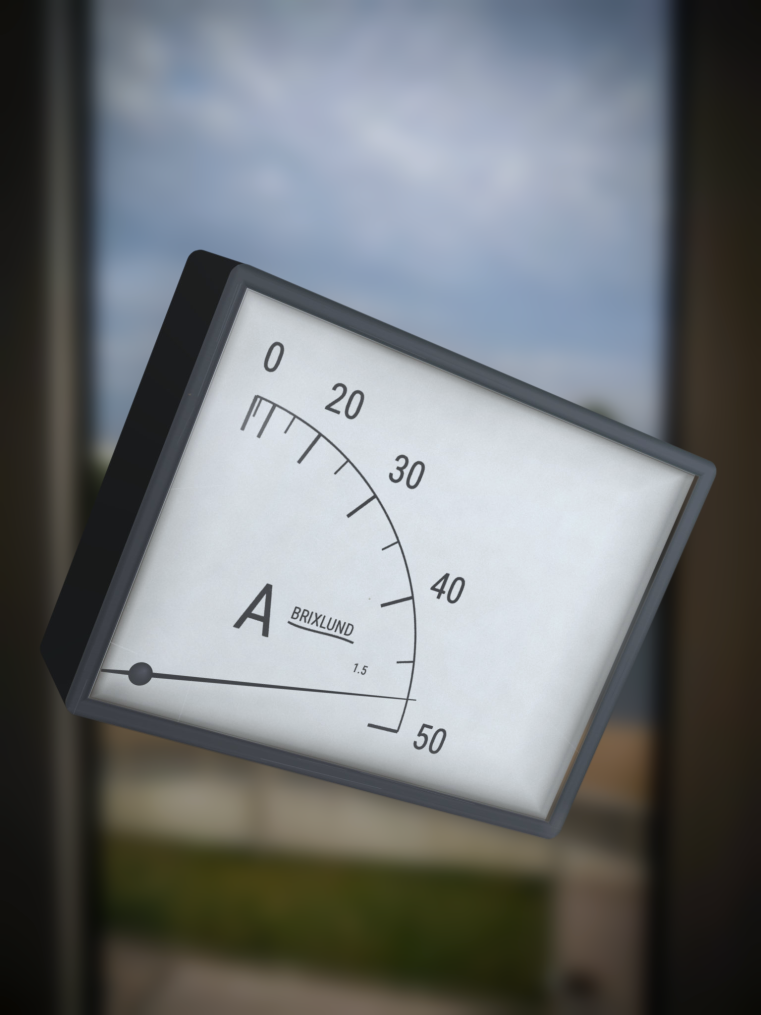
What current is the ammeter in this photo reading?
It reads 47.5 A
